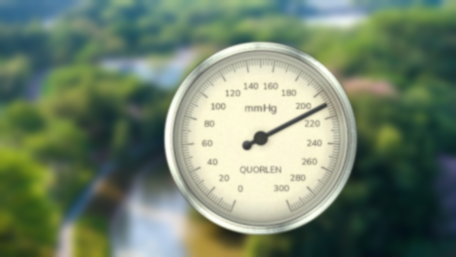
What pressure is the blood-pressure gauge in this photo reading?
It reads 210 mmHg
